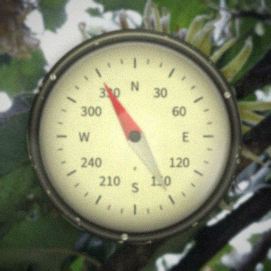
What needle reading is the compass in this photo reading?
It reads 330 °
